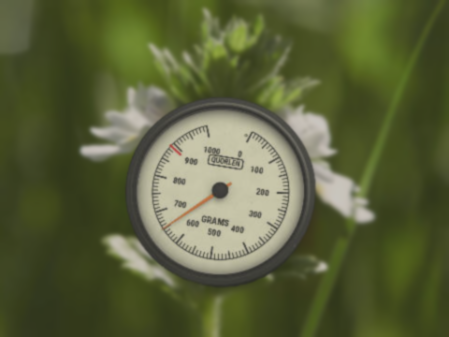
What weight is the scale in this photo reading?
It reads 650 g
